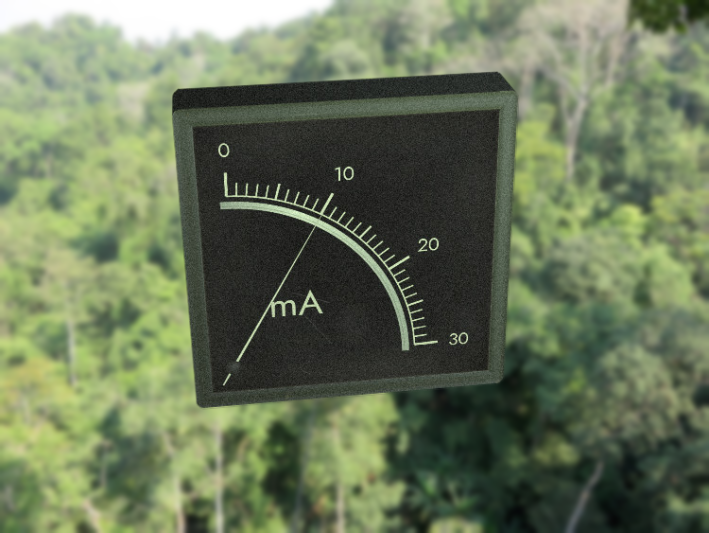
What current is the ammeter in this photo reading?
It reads 10 mA
